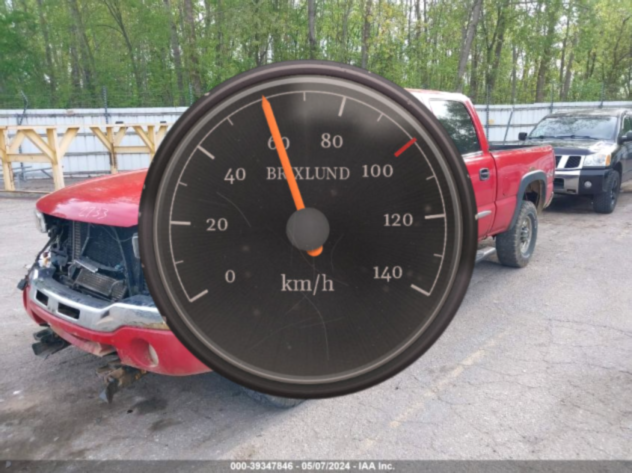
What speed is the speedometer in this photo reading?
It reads 60 km/h
